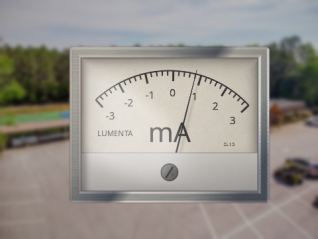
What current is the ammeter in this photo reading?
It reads 0.8 mA
